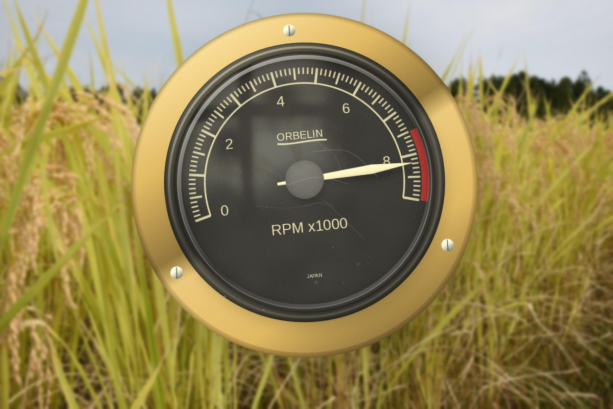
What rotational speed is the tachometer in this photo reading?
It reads 8200 rpm
